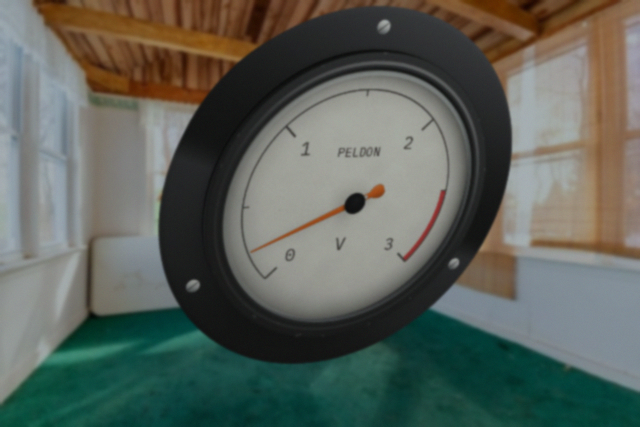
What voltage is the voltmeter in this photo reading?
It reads 0.25 V
